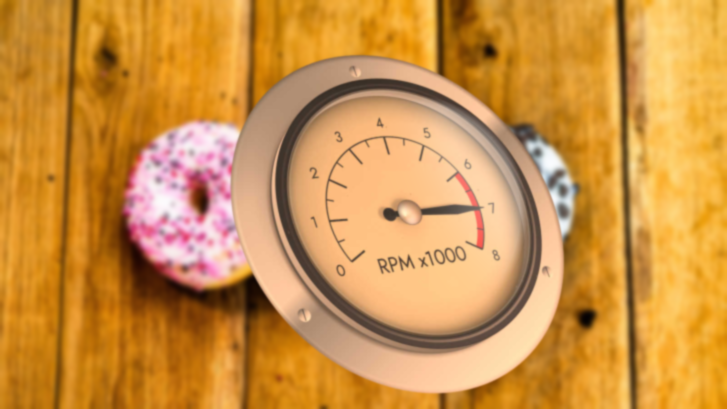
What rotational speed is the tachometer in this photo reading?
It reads 7000 rpm
